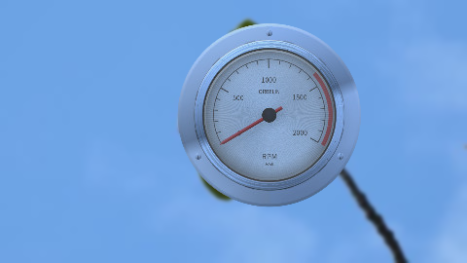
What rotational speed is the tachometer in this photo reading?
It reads 0 rpm
